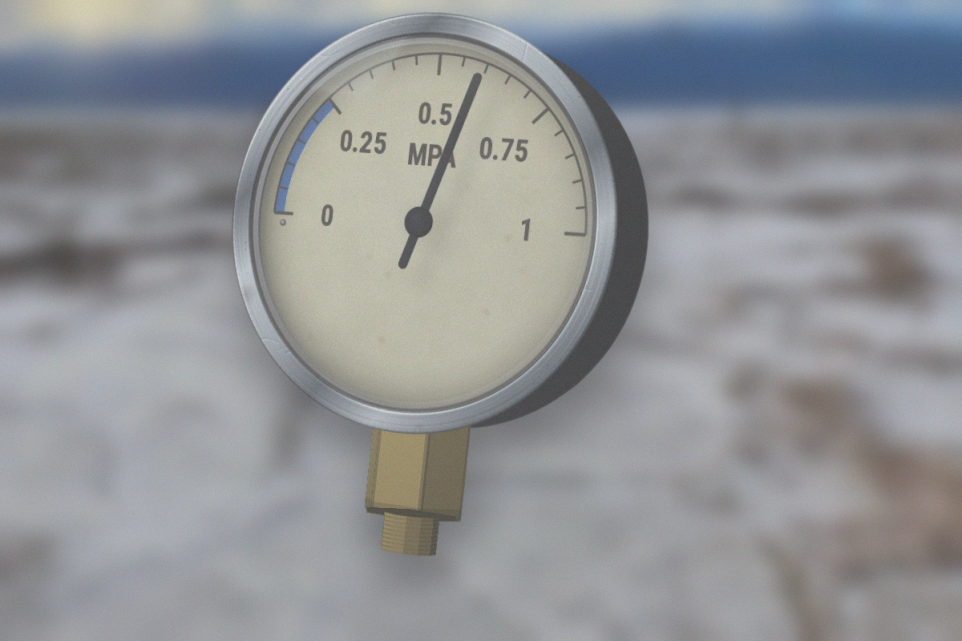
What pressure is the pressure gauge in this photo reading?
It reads 0.6 MPa
